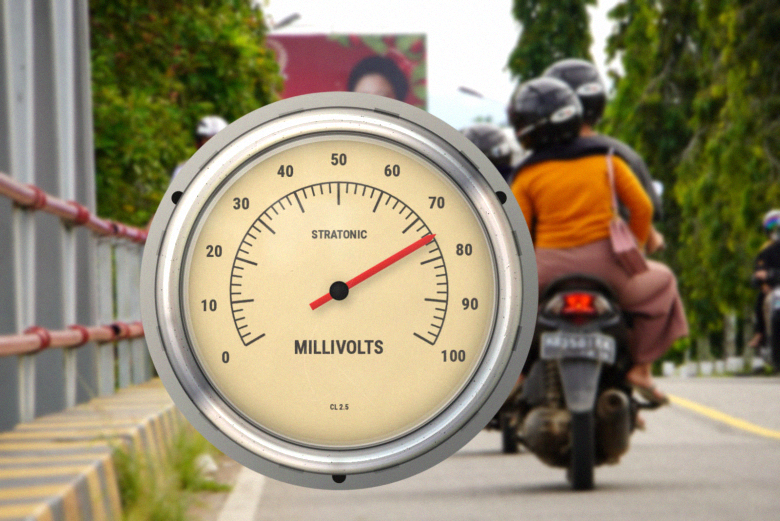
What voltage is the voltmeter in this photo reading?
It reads 75 mV
